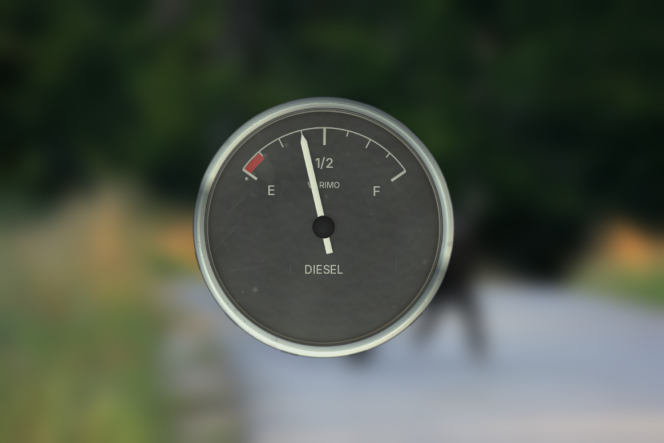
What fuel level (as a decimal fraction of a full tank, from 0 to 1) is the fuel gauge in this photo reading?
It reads 0.375
